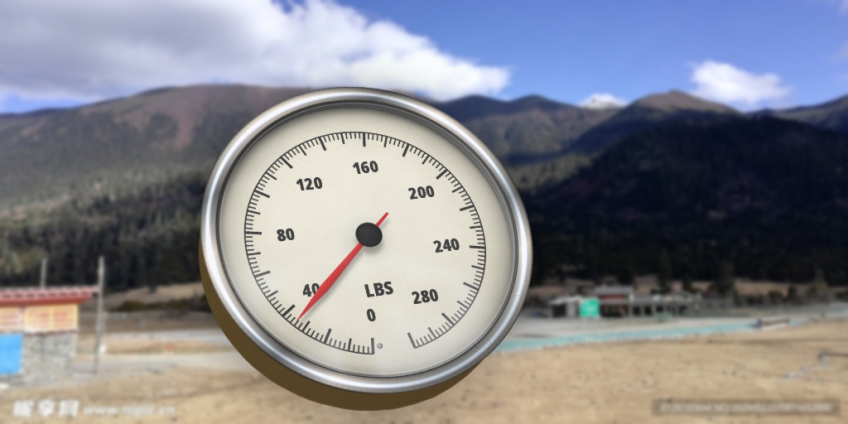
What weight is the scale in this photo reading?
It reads 34 lb
